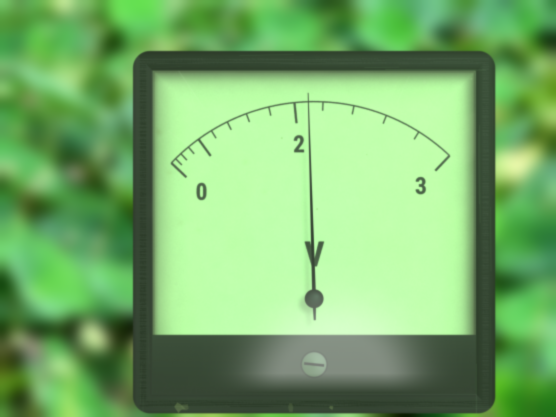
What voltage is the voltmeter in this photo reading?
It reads 2.1 V
